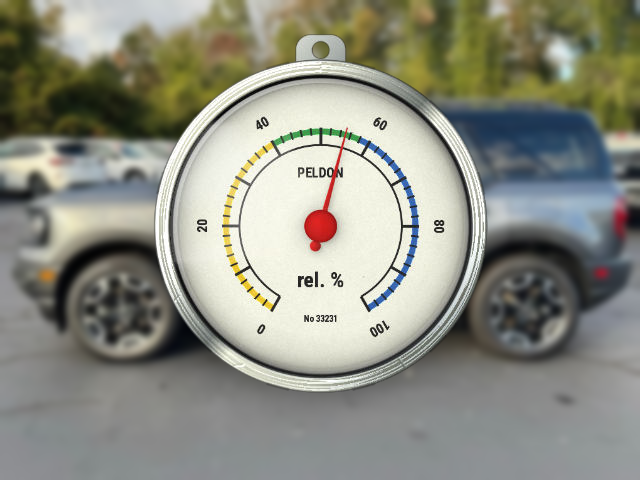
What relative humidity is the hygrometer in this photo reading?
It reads 55 %
